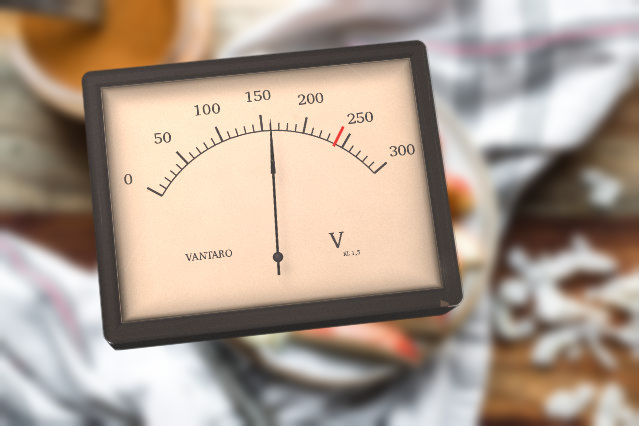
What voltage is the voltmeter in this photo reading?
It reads 160 V
